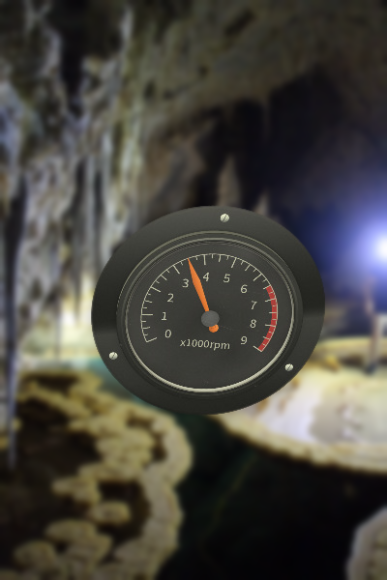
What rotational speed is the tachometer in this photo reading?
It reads 3500 rpm
